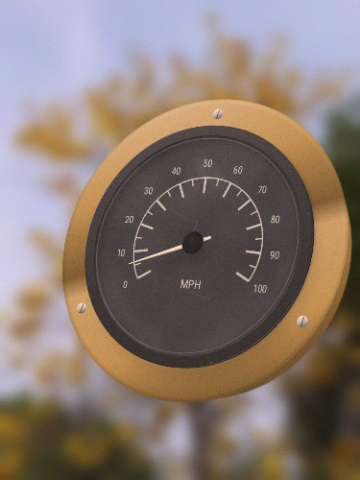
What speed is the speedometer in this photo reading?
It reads 5 mph
